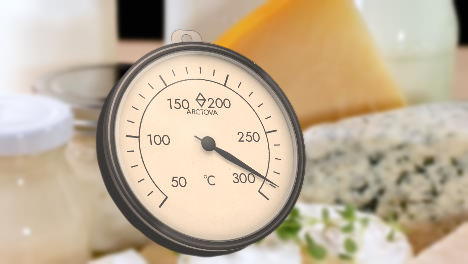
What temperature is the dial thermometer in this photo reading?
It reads 290 °C
